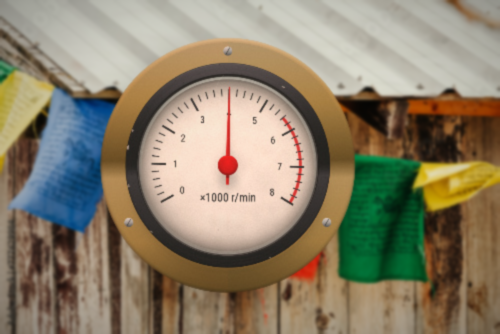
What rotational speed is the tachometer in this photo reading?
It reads 4000 rpm
